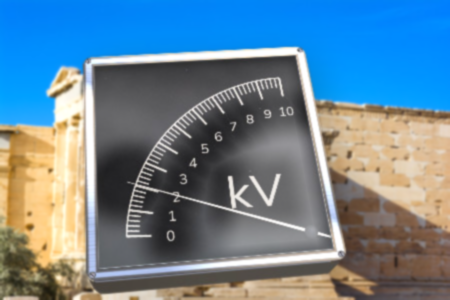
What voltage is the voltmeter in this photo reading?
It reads 2 kV
